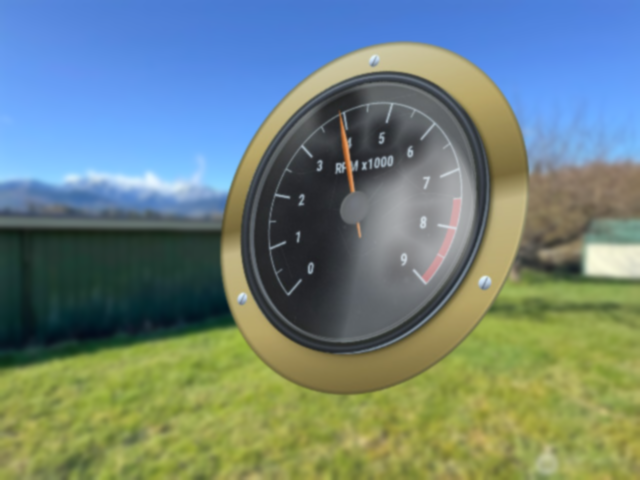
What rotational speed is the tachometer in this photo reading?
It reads 4000 rpm
